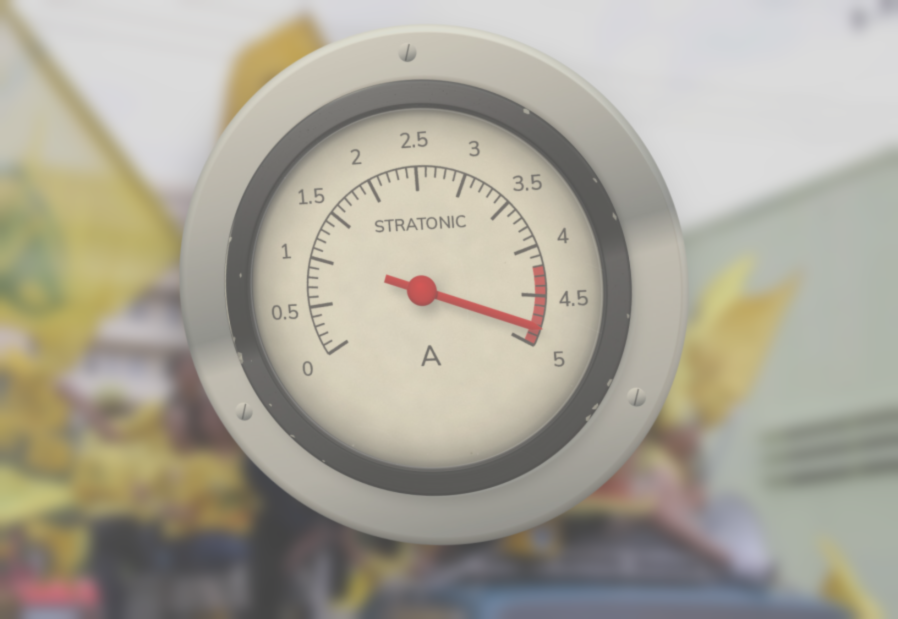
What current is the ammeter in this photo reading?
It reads 4.8 A
